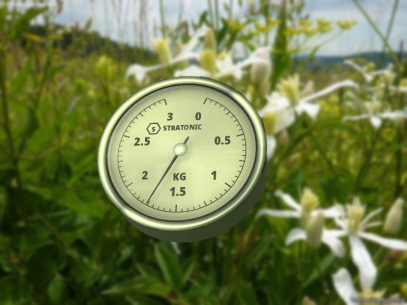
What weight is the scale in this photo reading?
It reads 1.75 kg
